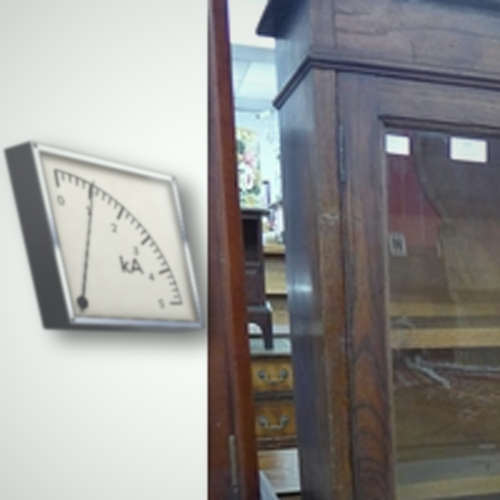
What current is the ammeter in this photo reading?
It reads 1 kA
